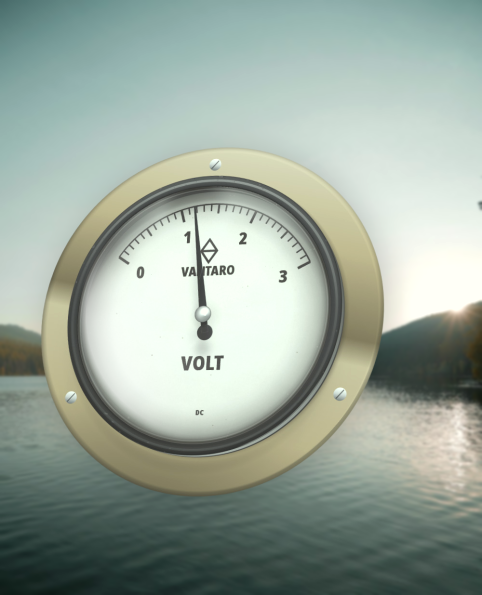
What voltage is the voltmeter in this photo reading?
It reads 1.2 V
